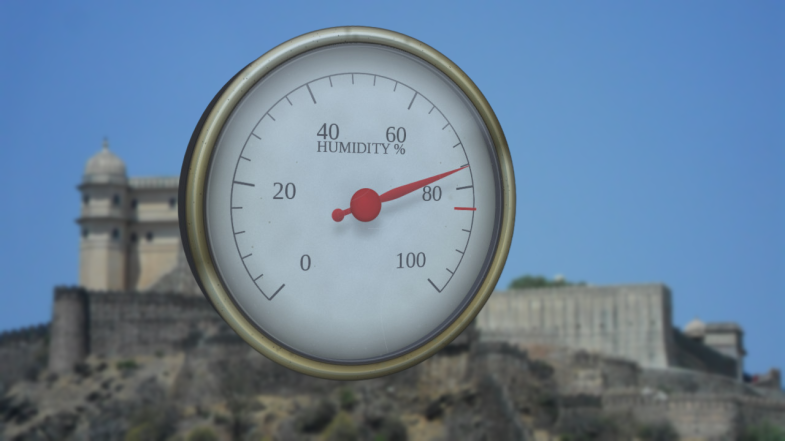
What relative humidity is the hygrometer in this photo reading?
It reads 76 %
